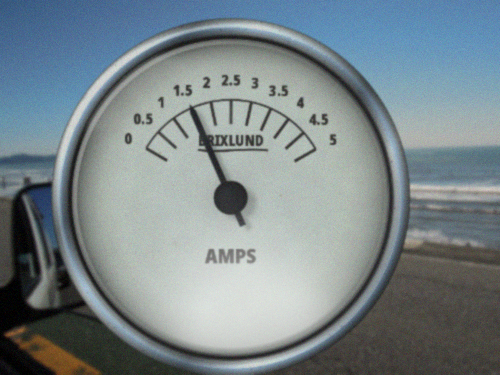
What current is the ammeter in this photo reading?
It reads 1.5 A
